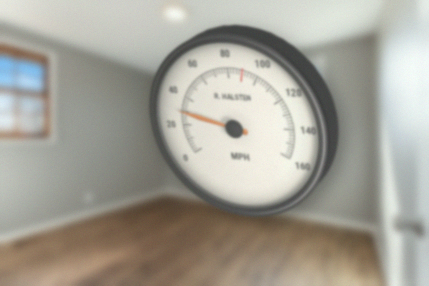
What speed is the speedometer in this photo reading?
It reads 30 mph
